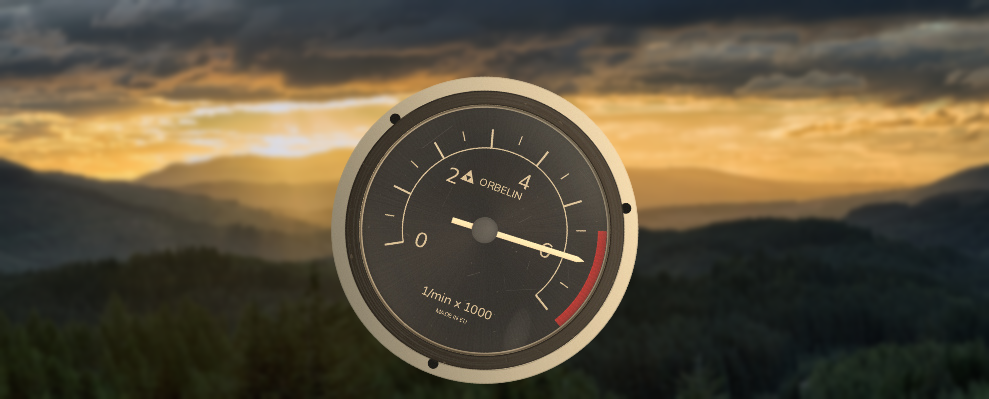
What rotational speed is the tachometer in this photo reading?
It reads 6000 rpm
